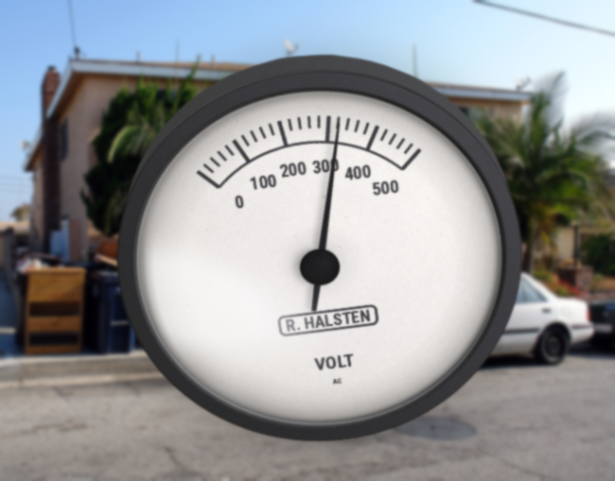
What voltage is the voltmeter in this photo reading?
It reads 320 V
